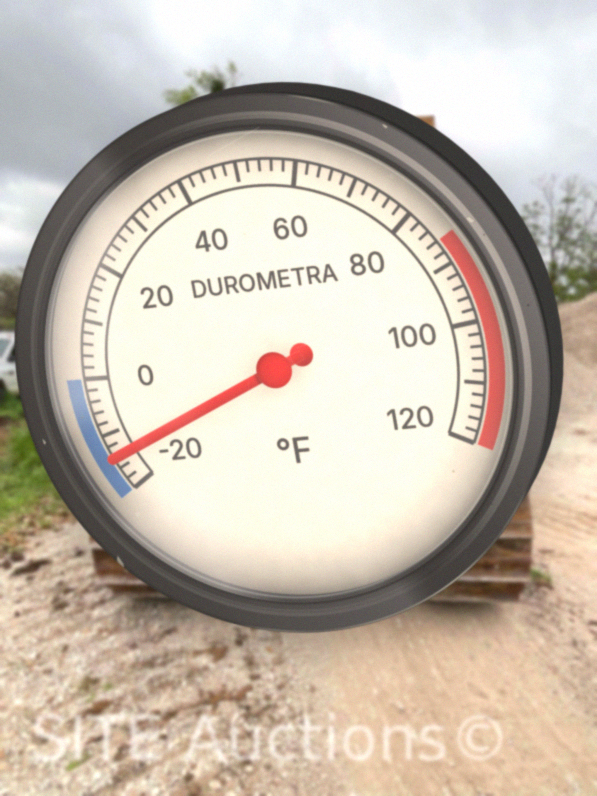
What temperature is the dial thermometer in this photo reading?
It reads -14 °F
